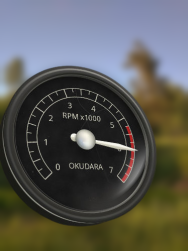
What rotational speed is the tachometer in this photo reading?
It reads 6000 rpm
